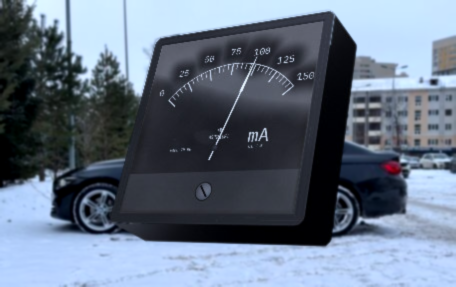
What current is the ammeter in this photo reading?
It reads 100 mA
